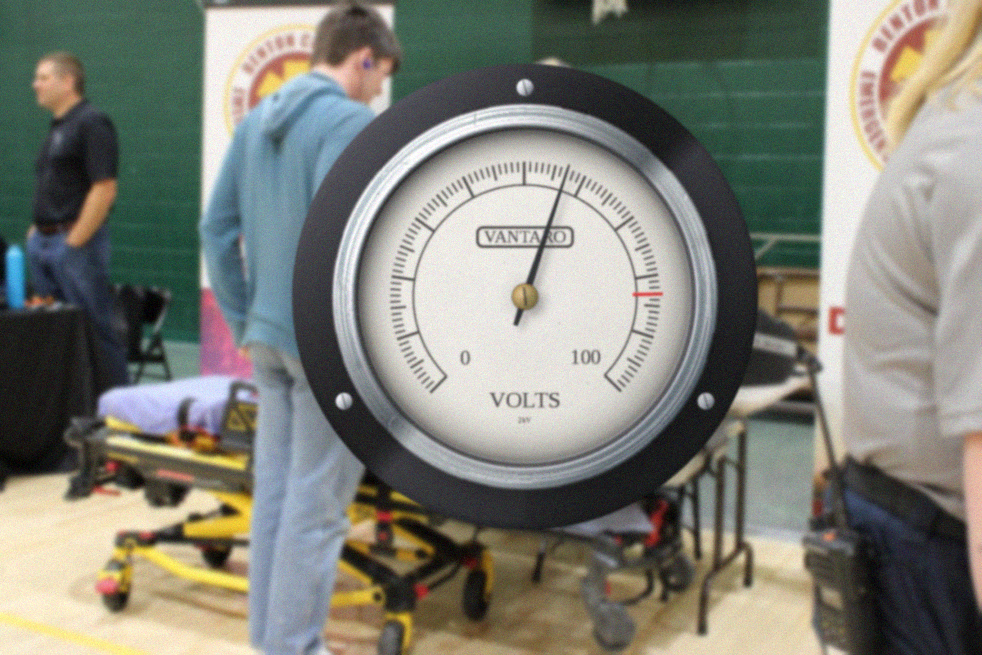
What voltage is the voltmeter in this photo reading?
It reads 57 V
